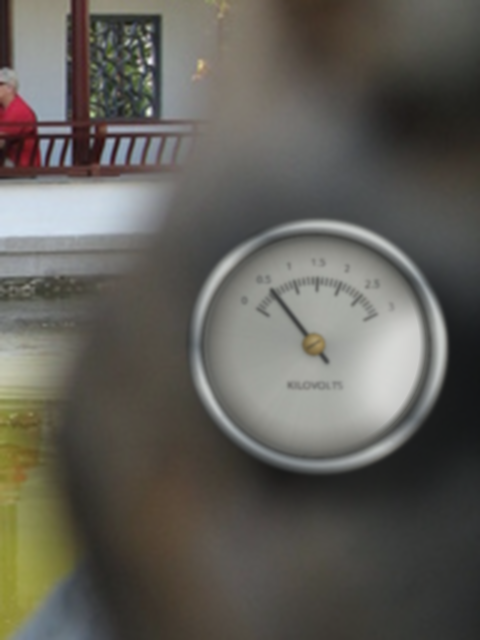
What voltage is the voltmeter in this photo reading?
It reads 0.5 kV
